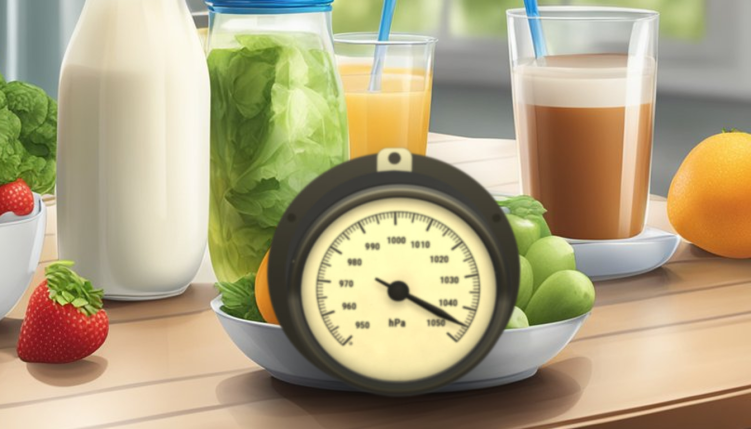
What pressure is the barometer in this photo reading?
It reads 1045 hPa
